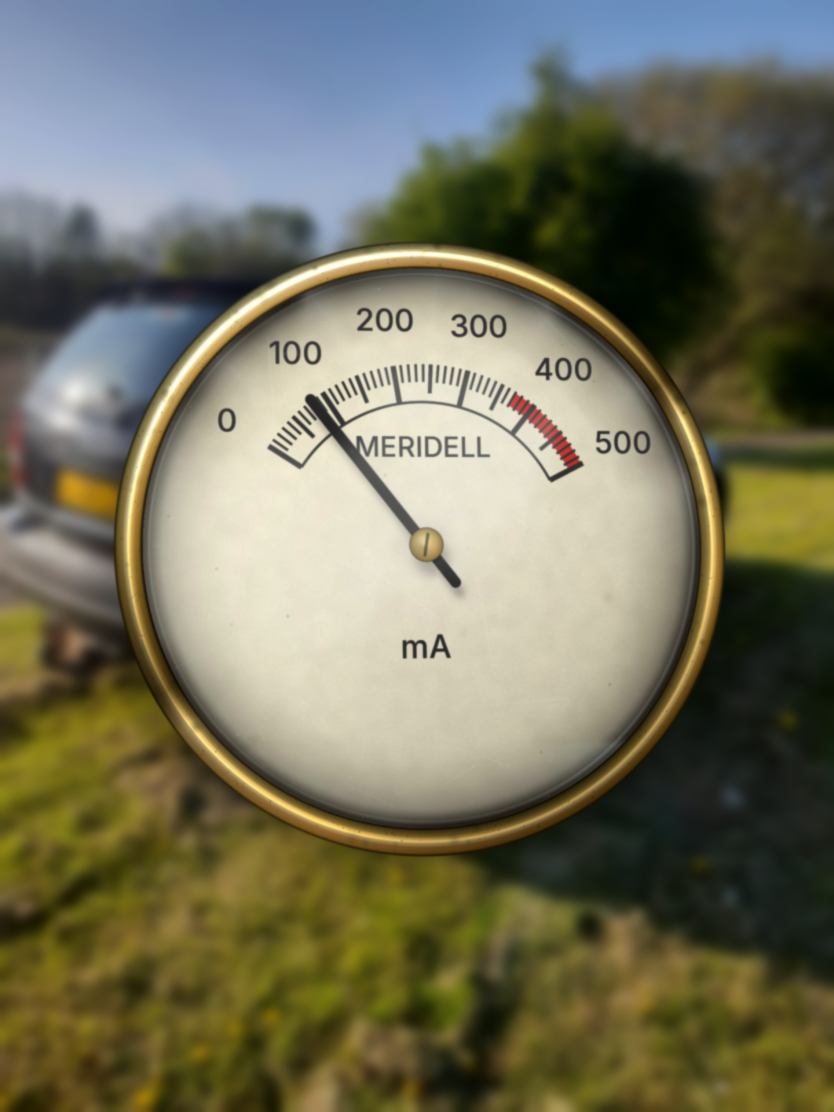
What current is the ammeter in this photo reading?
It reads 80 mA
